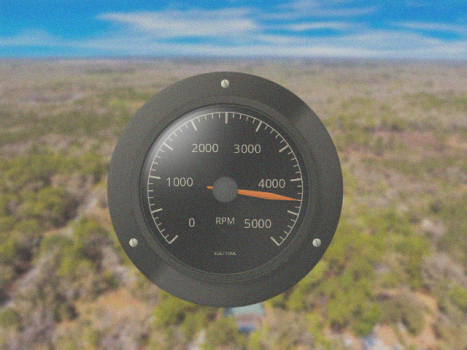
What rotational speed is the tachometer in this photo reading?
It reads 4300 rpm
